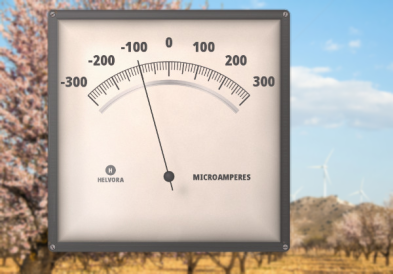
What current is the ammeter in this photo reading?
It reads -100 µA
